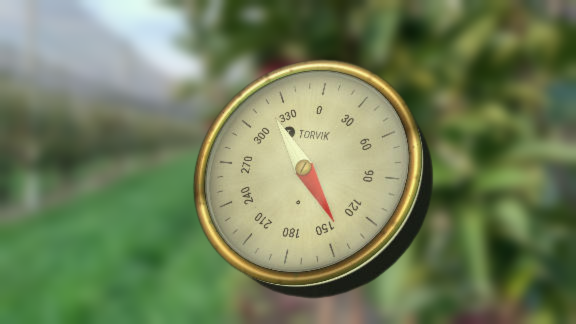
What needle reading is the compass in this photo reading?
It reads 140 °
